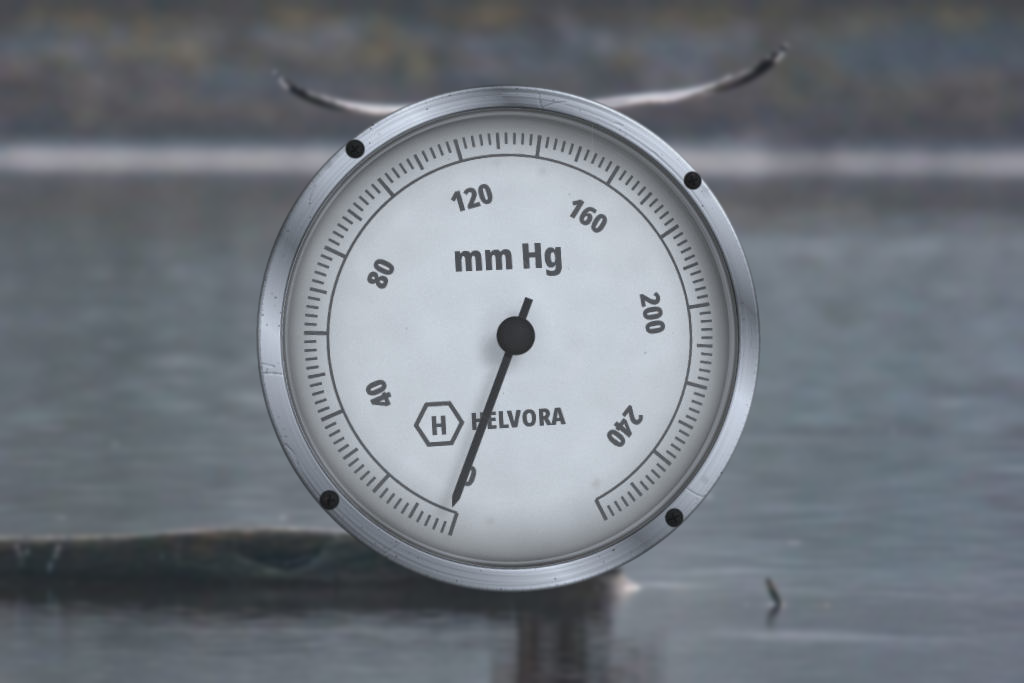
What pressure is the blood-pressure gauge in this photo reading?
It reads 2 mmHg
